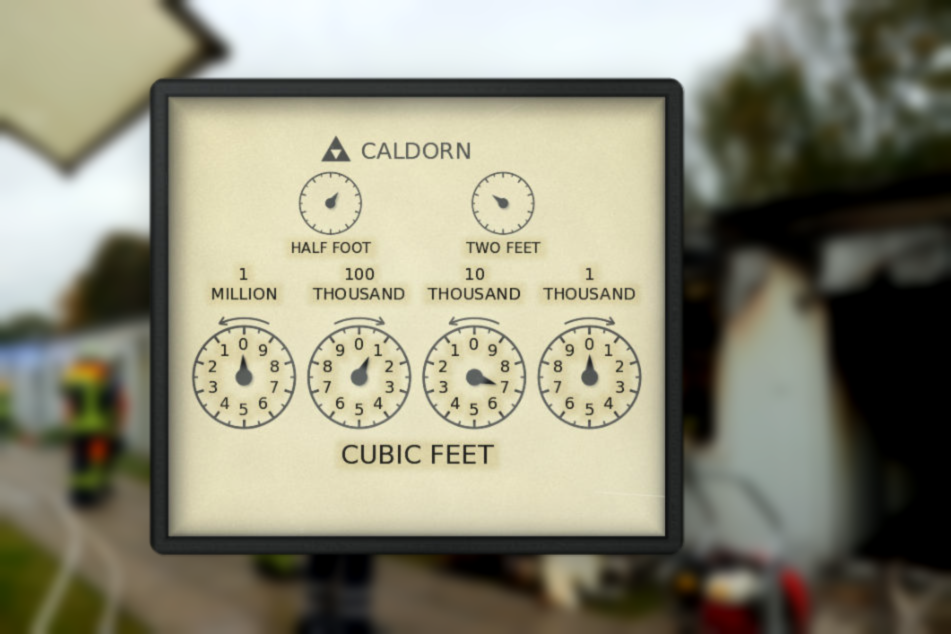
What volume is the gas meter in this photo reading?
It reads 7000 ft³
